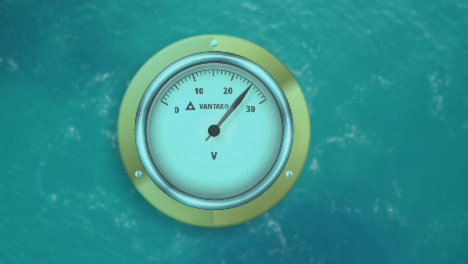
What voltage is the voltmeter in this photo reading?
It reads 25 V
